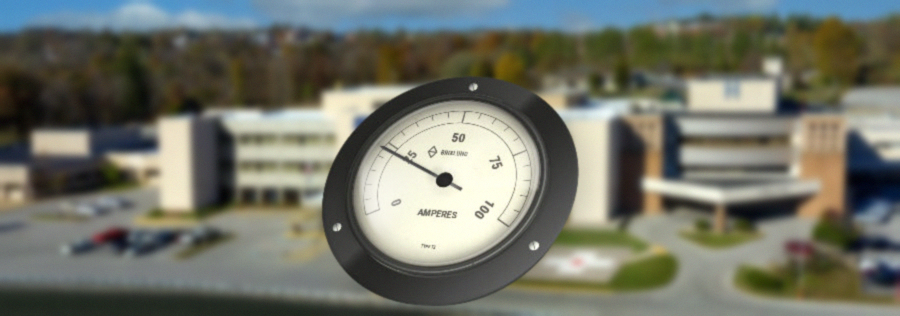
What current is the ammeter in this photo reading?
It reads 22.5 A
